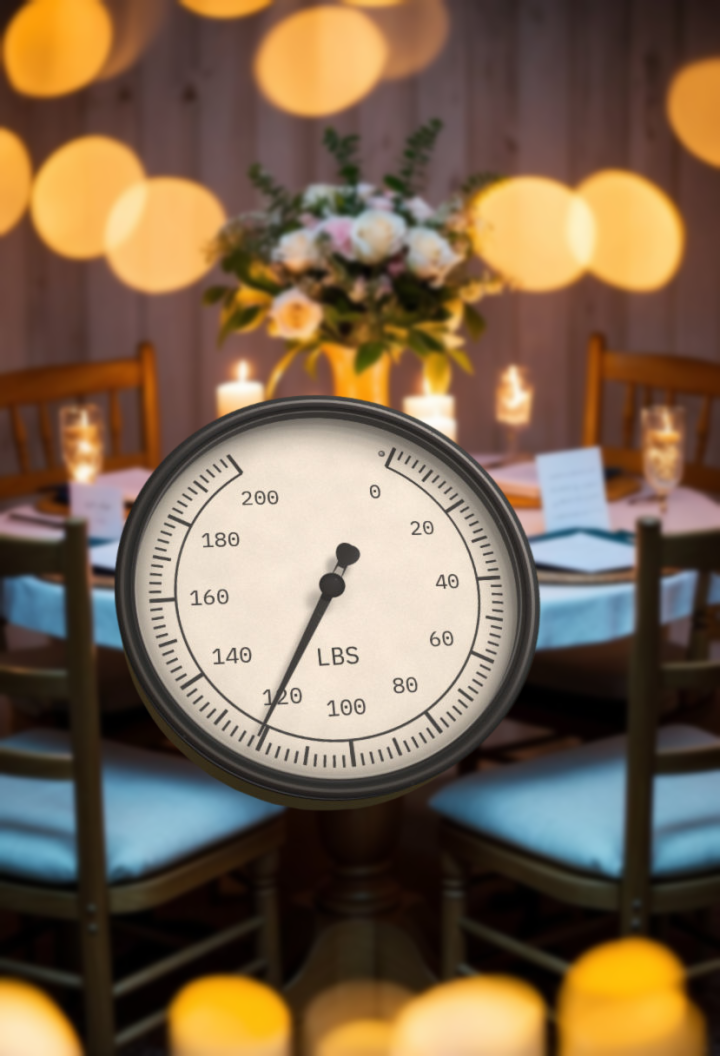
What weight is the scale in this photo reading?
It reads 121 lb
